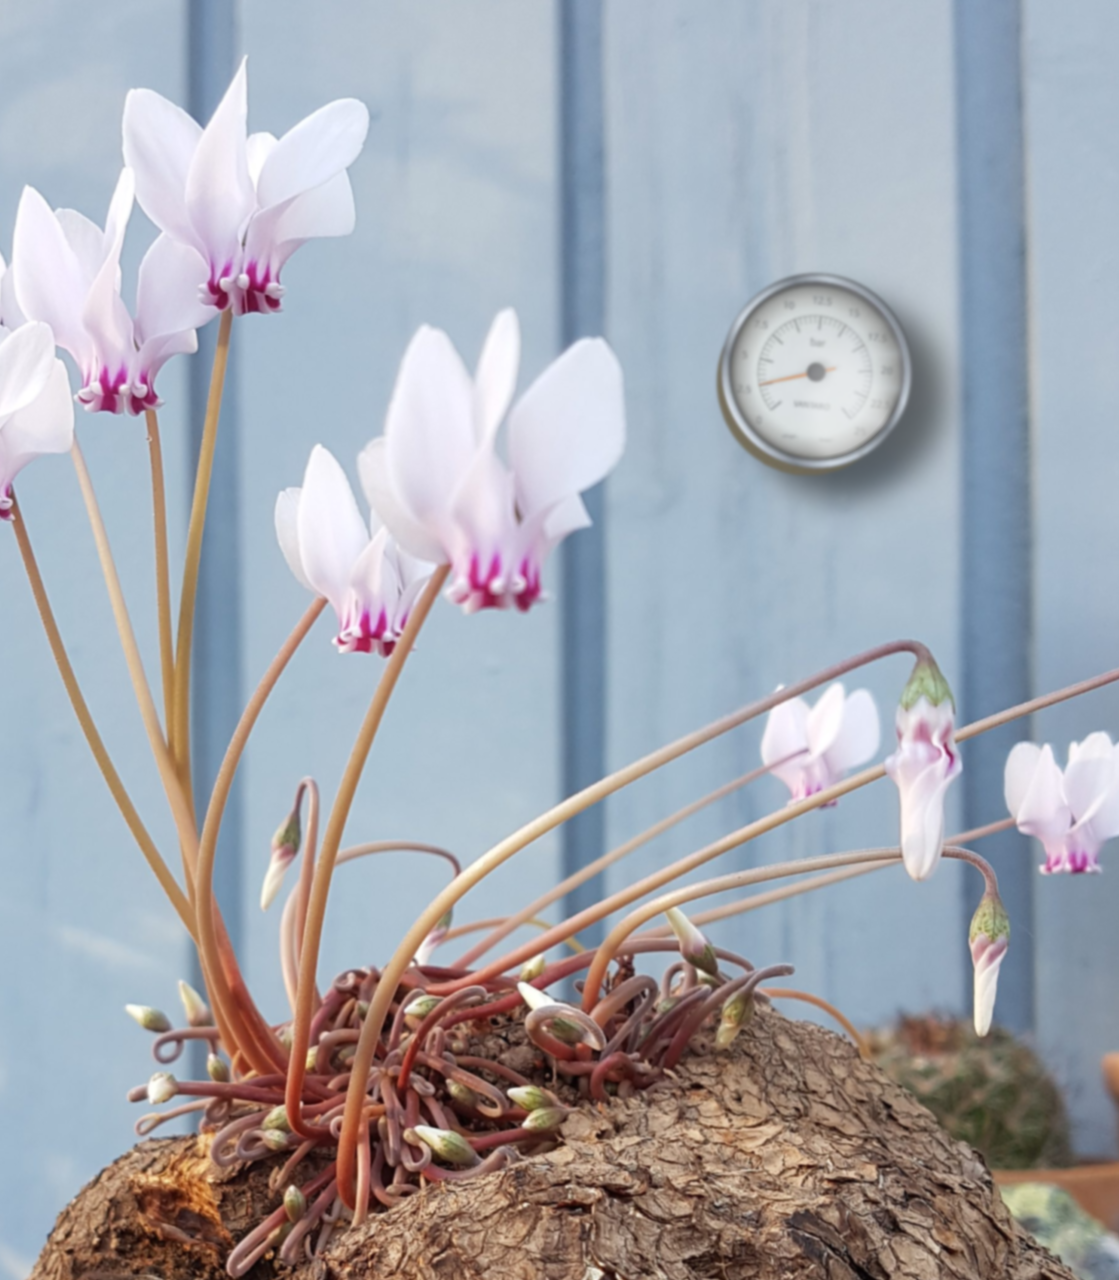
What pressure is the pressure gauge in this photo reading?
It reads 2.5 bar
